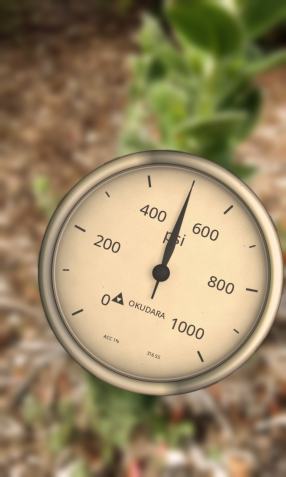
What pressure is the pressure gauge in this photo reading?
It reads 500 psi
